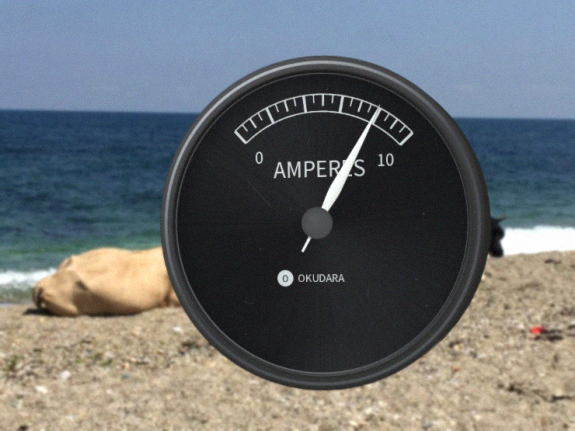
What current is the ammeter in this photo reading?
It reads 8 A
